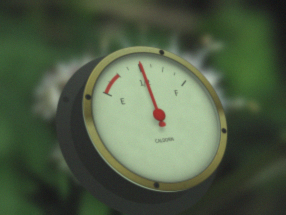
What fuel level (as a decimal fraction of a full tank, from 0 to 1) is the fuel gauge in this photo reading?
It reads 0.5
